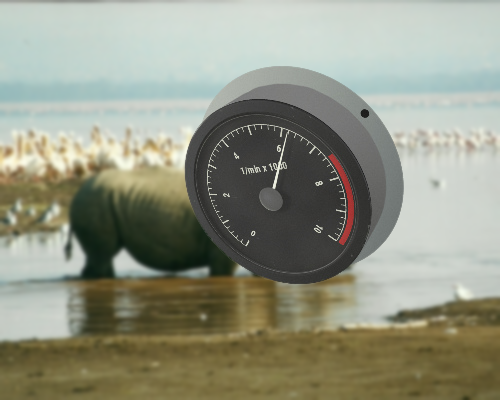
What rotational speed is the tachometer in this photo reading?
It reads 6200 rpm
